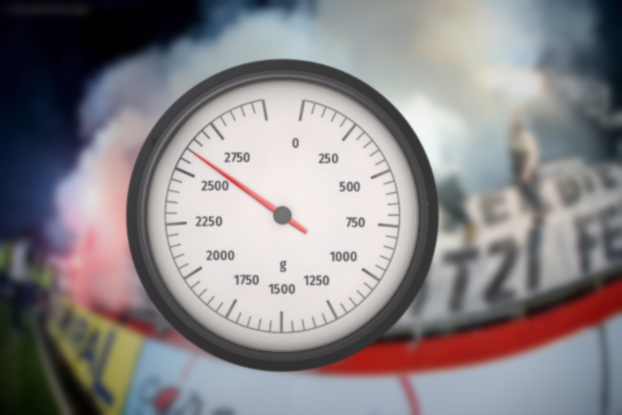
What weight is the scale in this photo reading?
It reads 2600 g
